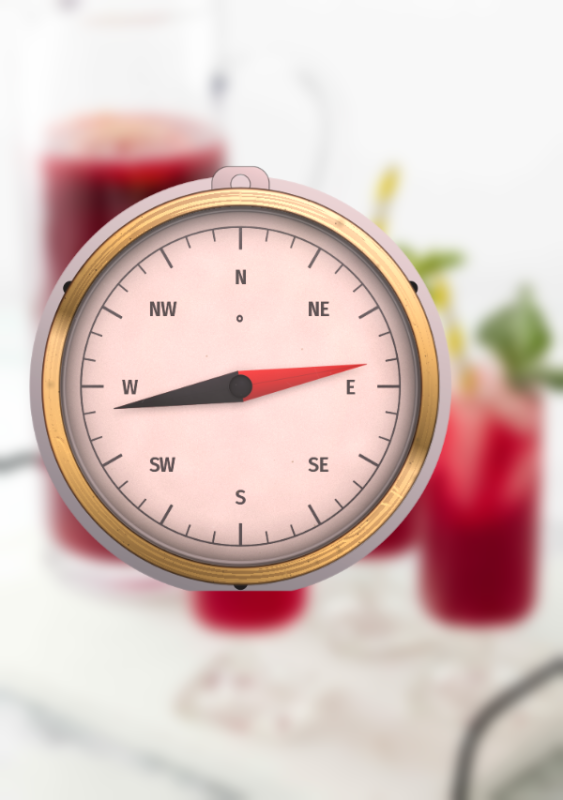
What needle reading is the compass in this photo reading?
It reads 80 °
